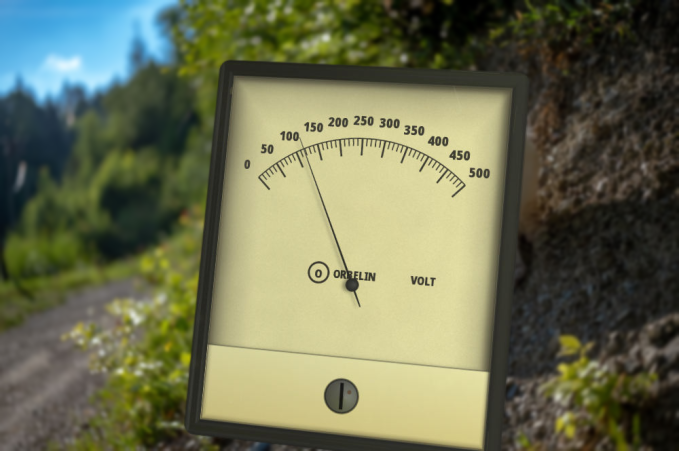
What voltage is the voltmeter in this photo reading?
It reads 120 V
